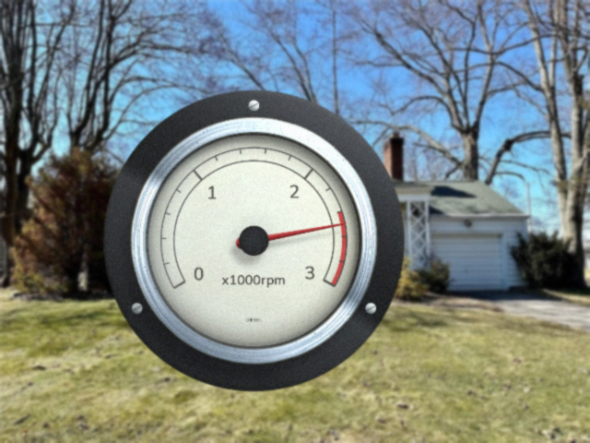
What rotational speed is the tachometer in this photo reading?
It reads 2500 rpm
